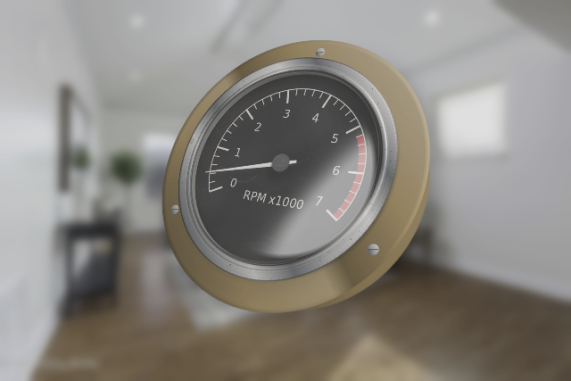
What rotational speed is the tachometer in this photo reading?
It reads 400 rpm
